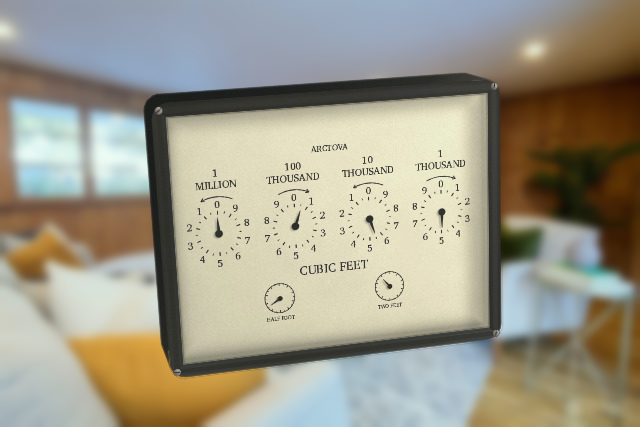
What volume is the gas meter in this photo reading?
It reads 5500 ft³
